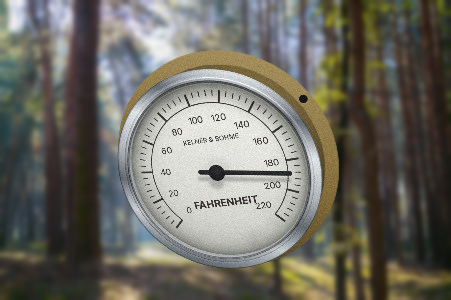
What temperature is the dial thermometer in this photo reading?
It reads 188 °F
